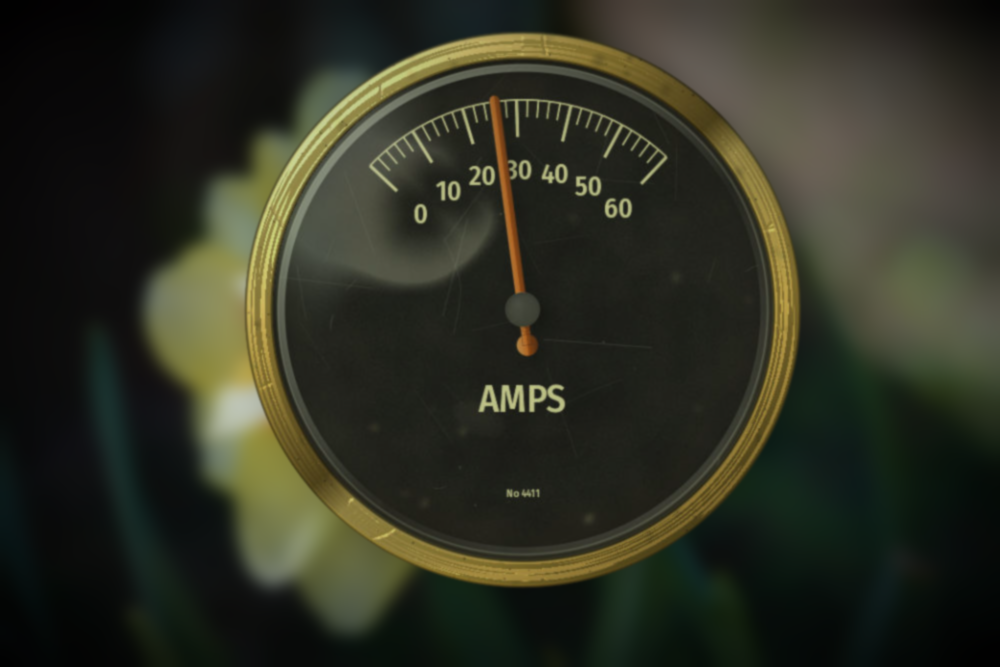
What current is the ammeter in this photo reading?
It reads 26 A
